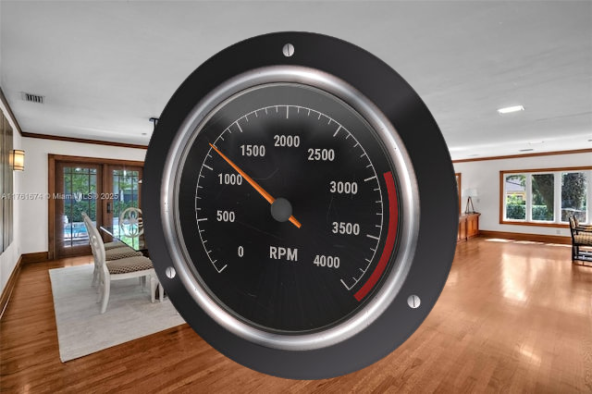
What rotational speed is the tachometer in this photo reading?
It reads 1200 rpm
